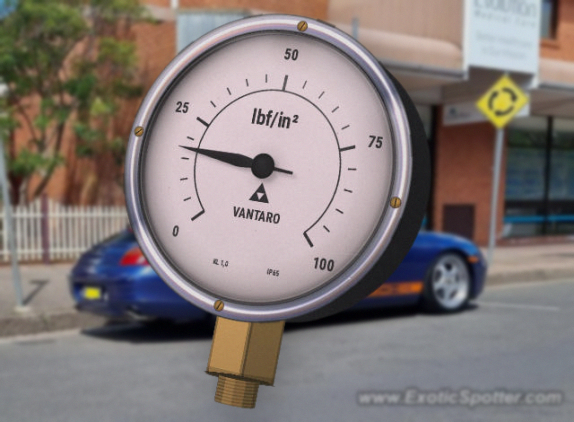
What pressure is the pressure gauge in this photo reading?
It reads 17.5 psi
